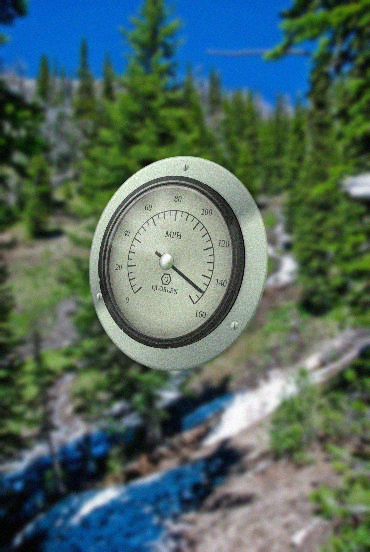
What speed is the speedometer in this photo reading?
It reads 150 mph
